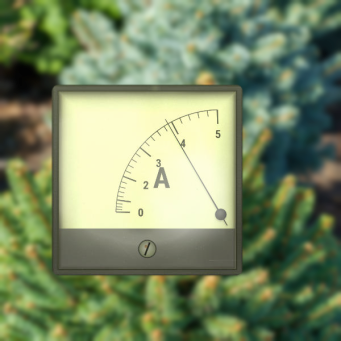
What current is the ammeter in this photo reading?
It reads 3.9 A
